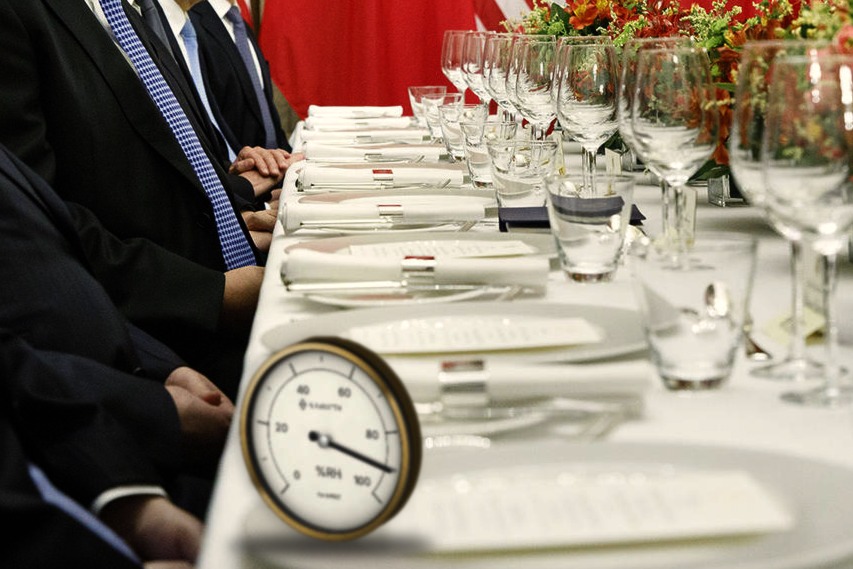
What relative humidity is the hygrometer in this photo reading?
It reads 90 %
